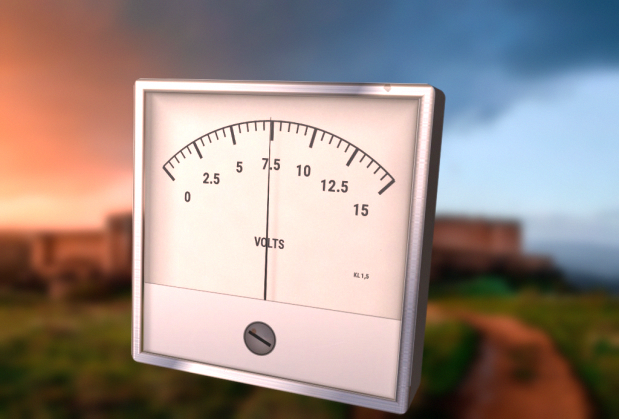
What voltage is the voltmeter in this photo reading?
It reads 7.5 V
